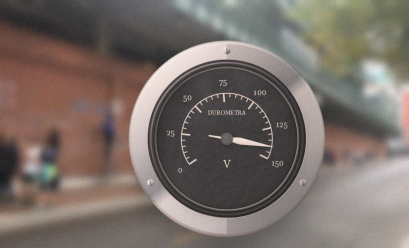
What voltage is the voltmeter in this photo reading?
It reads 140 V
